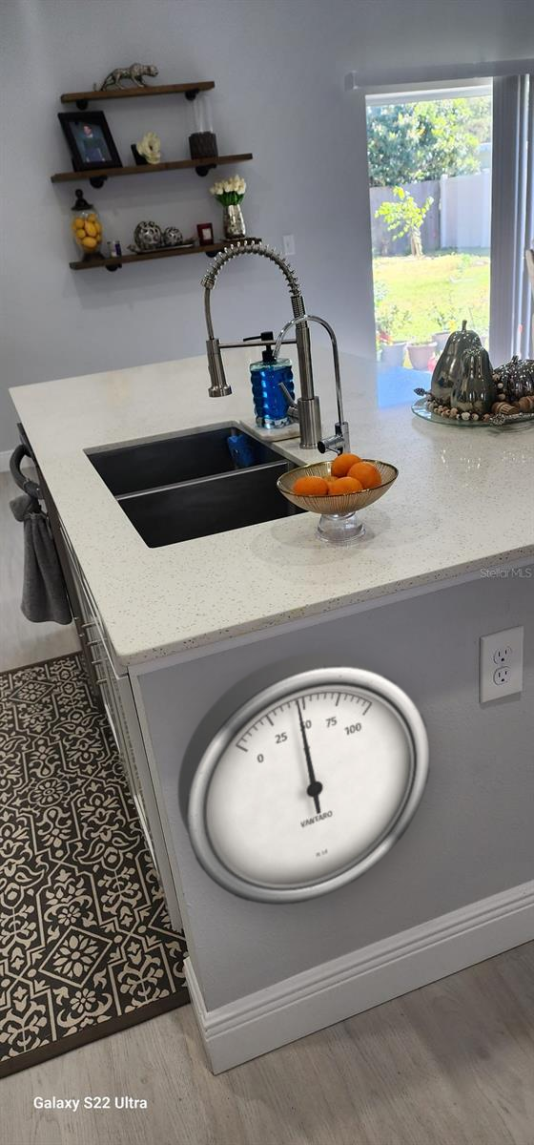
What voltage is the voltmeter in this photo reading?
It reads 45 V
